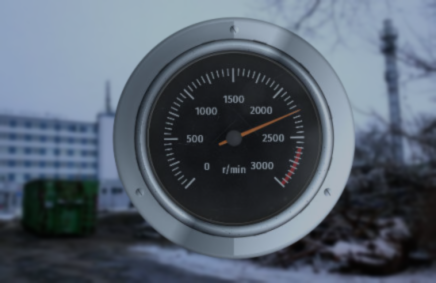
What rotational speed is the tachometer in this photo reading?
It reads 2250 rpm
